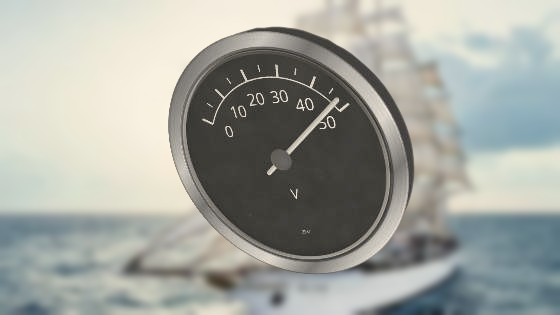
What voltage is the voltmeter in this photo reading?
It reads 47.5 V
